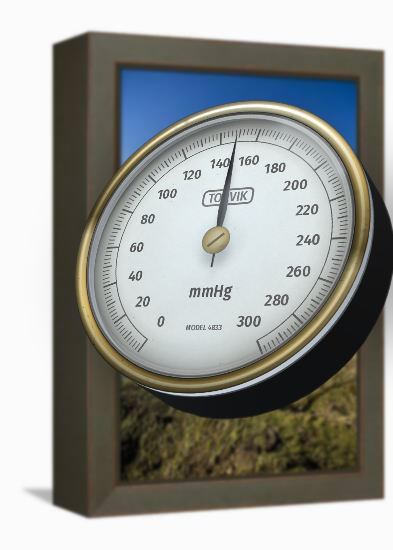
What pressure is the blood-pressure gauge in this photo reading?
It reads 150 mmHg
